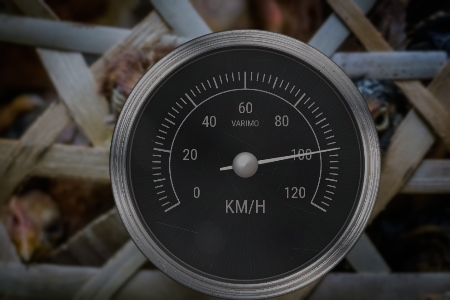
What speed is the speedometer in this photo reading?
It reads 100 km/h
